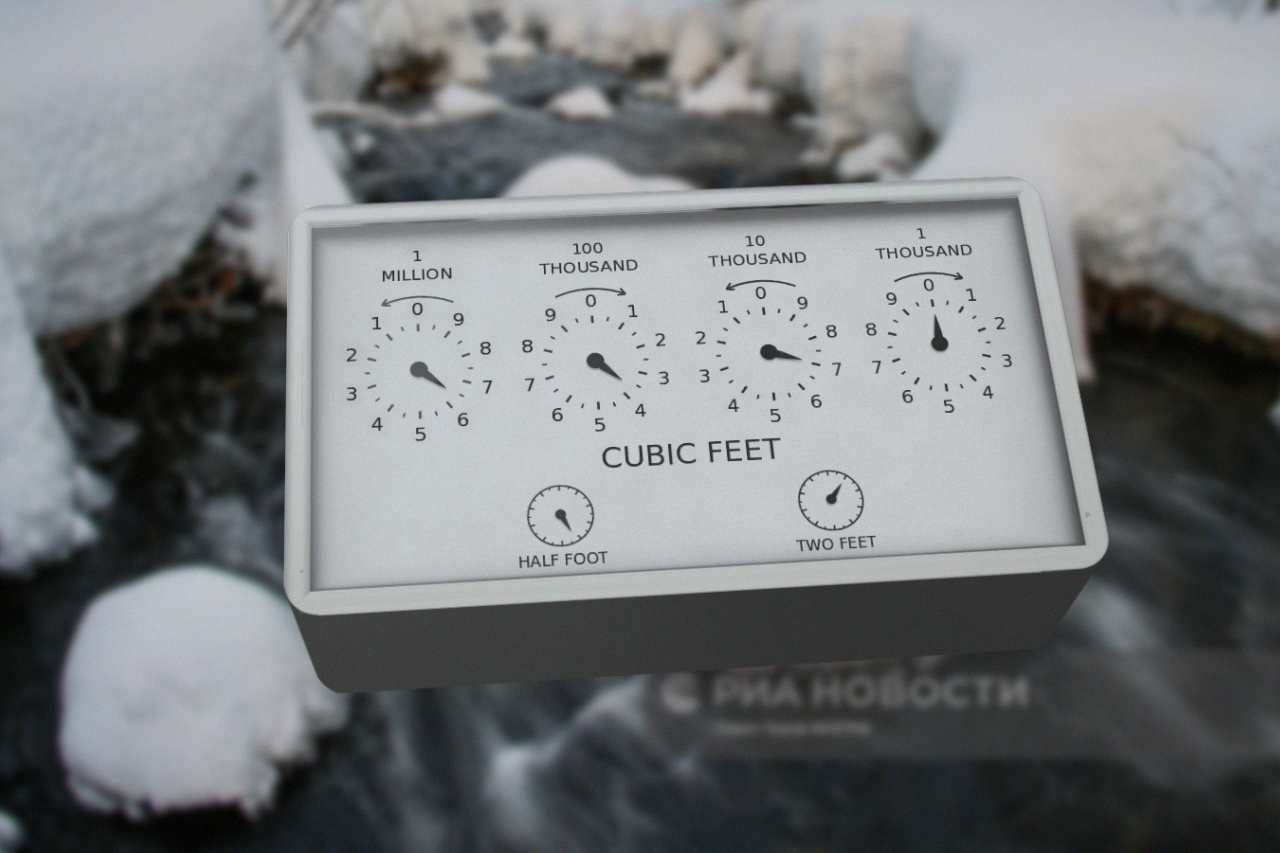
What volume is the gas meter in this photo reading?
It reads 637000 ft³
